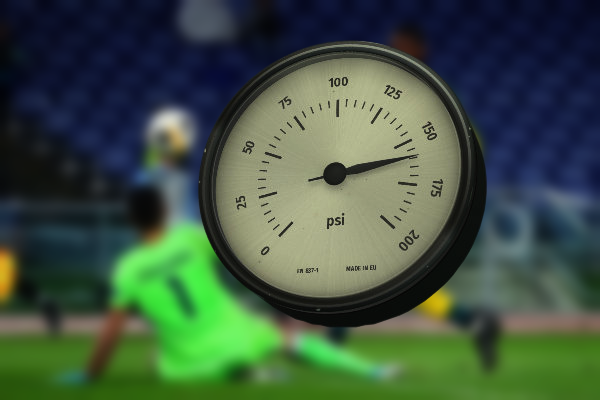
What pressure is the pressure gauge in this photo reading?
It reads 160 psi
